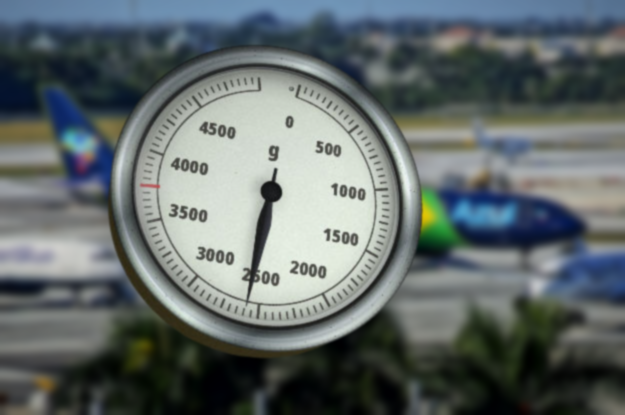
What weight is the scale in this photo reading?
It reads 2600 g
